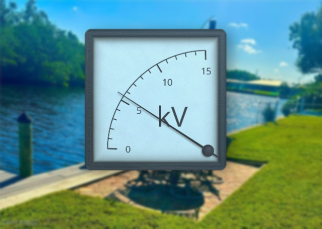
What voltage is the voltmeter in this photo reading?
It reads 5.5 kV
